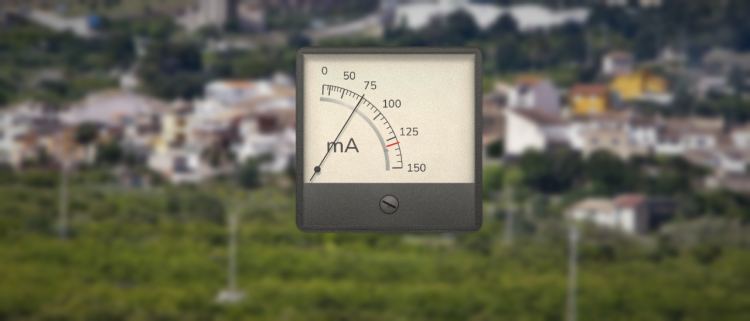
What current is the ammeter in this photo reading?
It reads 75 mA
